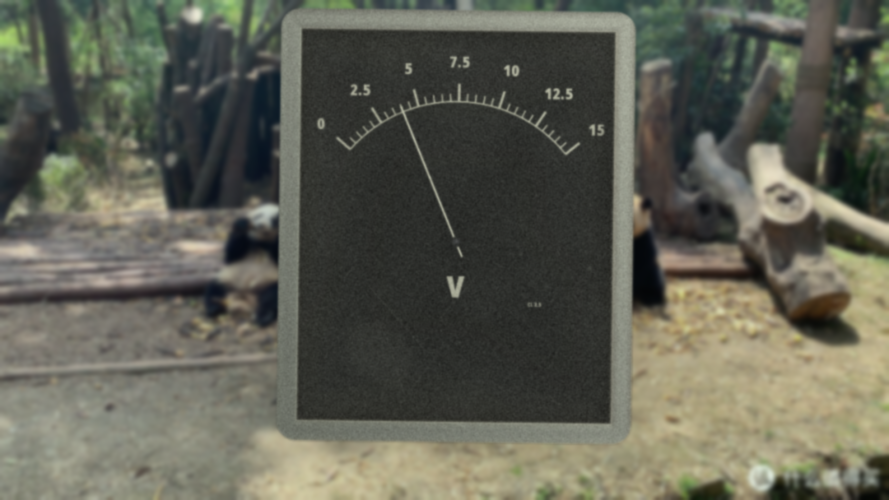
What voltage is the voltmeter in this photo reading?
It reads 4 V
